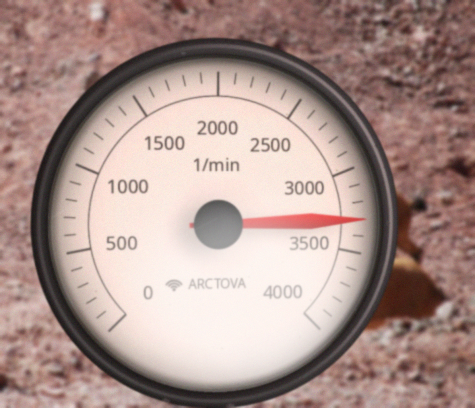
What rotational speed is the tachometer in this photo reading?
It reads 3300 rpm
